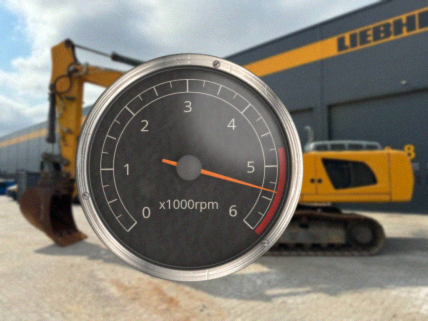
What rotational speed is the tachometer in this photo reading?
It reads 5375 rpm
